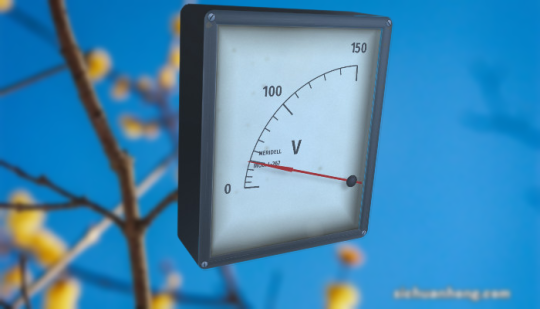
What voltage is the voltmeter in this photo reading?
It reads 50 V
